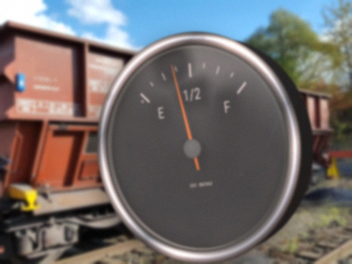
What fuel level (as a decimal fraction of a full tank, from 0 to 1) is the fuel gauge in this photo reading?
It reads 0.375
